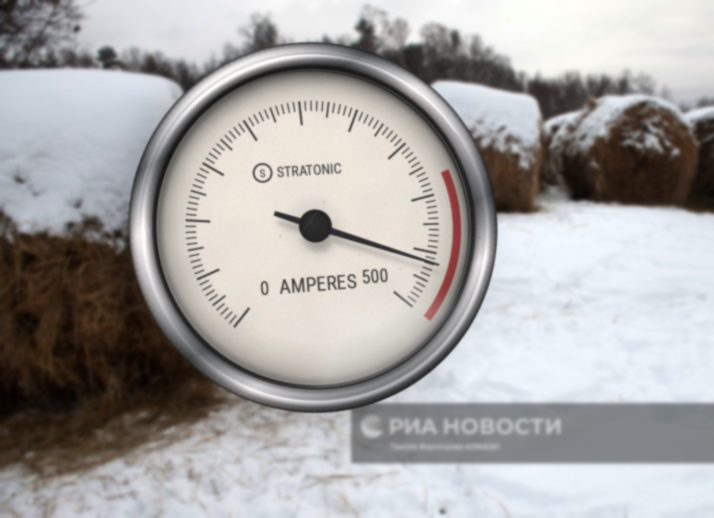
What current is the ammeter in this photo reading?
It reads 460 A
